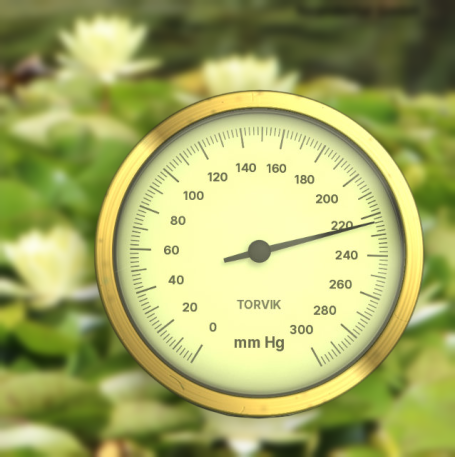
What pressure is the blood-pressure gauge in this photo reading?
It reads 224 mmHg
